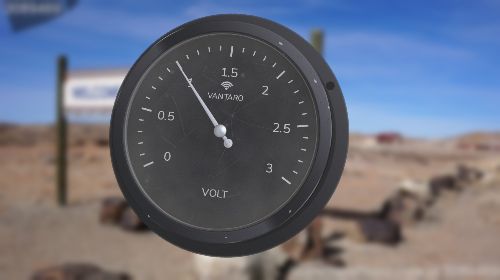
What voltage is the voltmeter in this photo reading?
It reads 1 V
